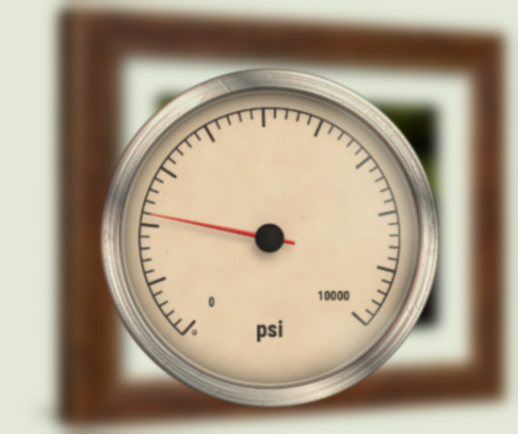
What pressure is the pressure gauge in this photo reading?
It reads 2200 psi
